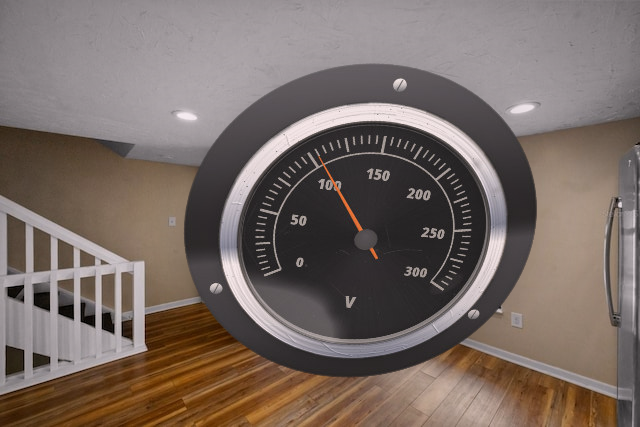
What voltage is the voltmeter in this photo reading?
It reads 105 V
